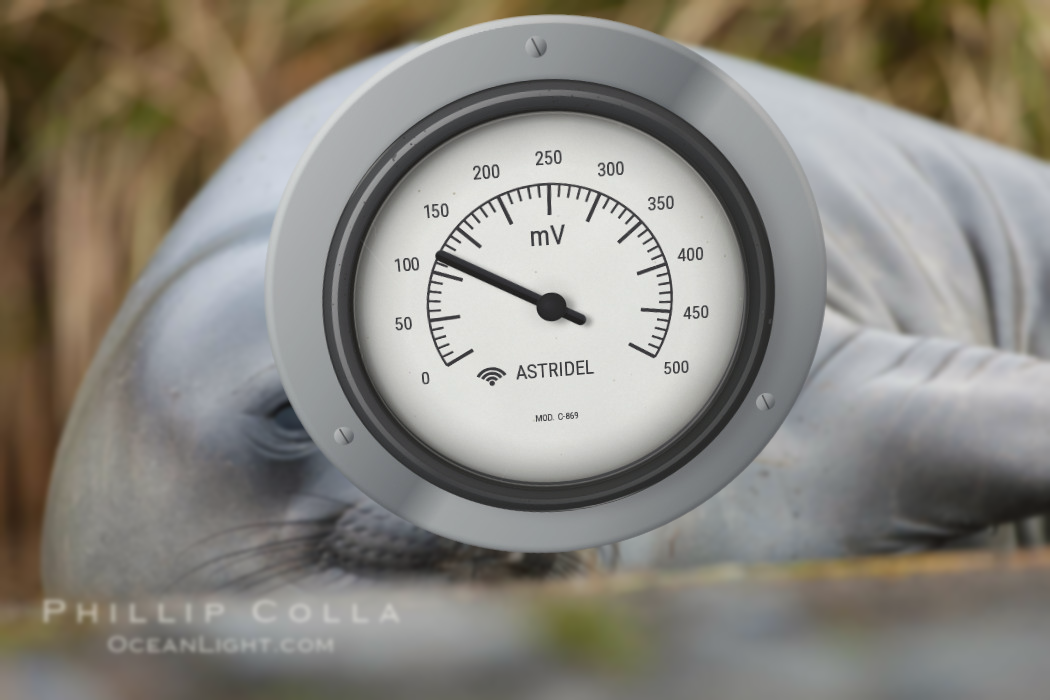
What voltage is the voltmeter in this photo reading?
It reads 120 mV
